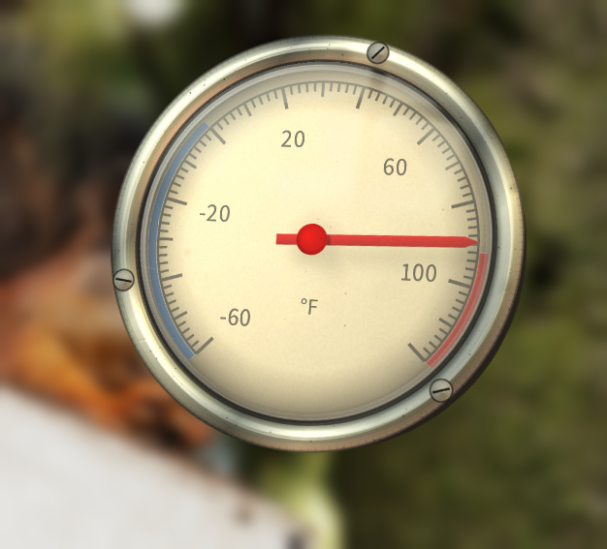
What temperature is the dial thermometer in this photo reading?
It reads 90 °F
